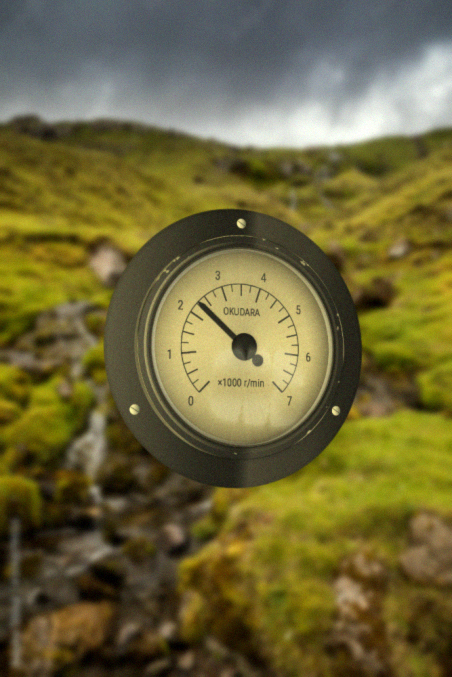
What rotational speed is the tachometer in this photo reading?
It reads 2250 rpm
